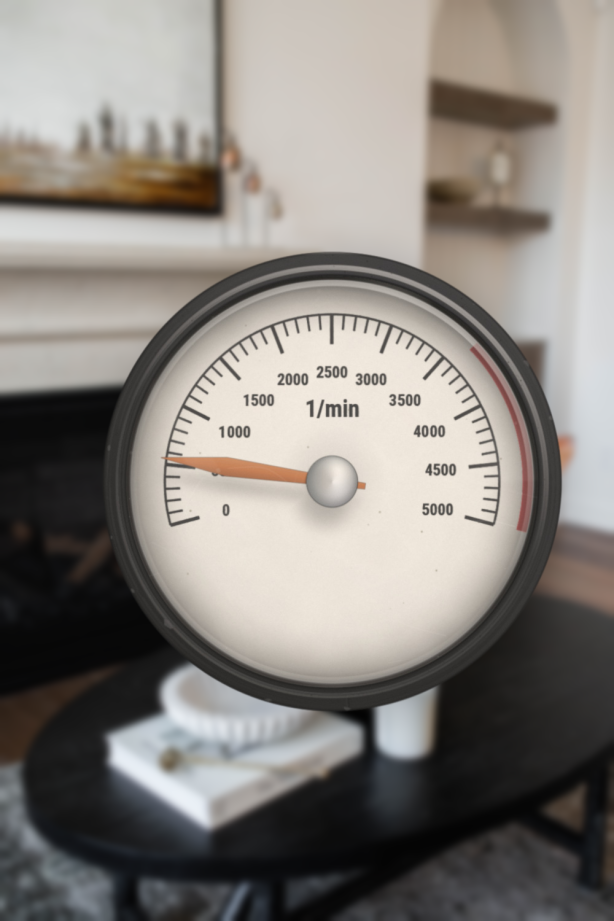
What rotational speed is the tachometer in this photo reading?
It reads 550 rpm
